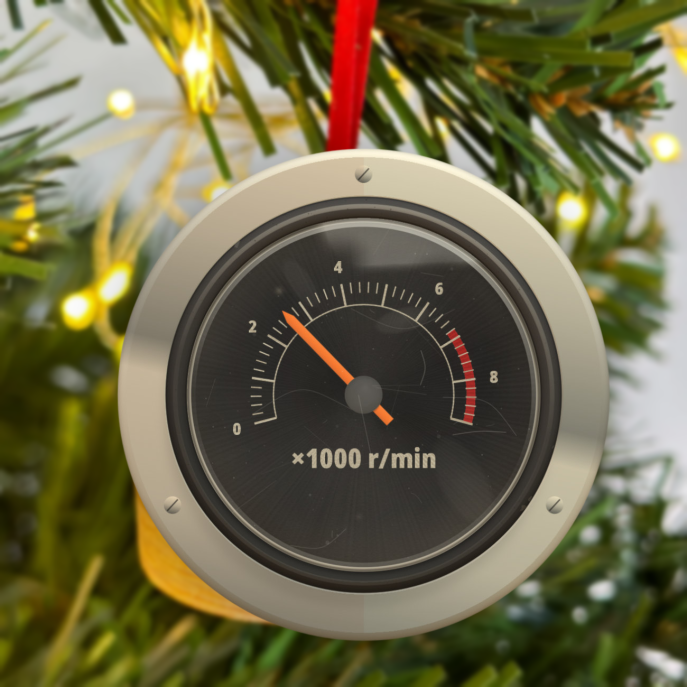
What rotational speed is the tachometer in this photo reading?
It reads 2600 rpm
